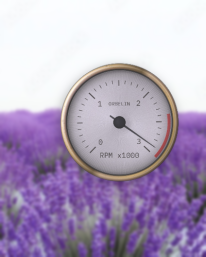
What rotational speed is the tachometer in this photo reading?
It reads 2900 rpm
